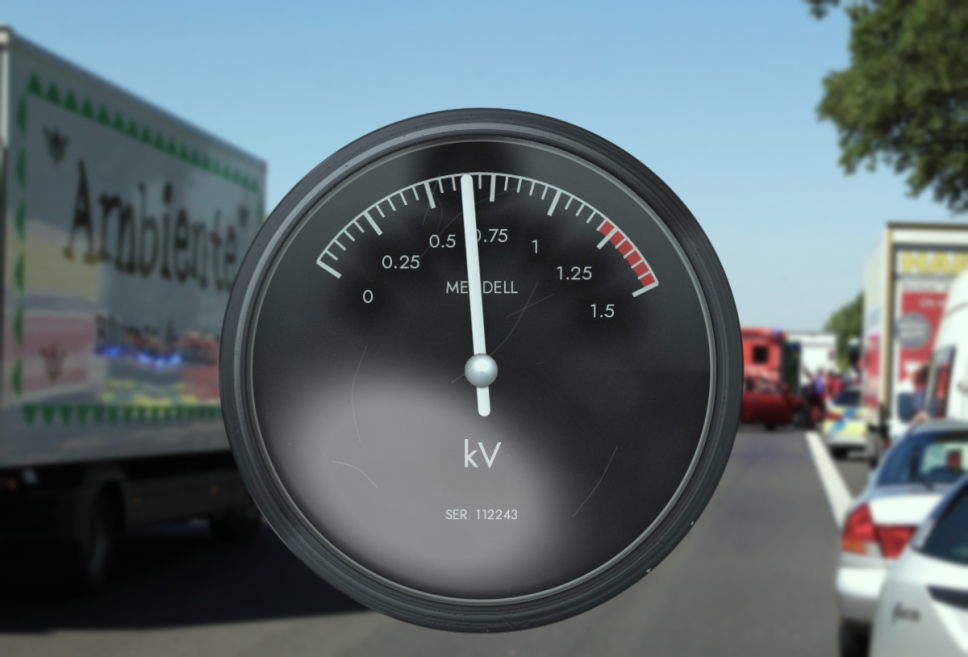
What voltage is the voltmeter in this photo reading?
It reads 0.65 kV
